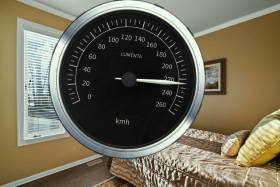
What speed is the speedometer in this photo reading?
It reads 225 km/h
